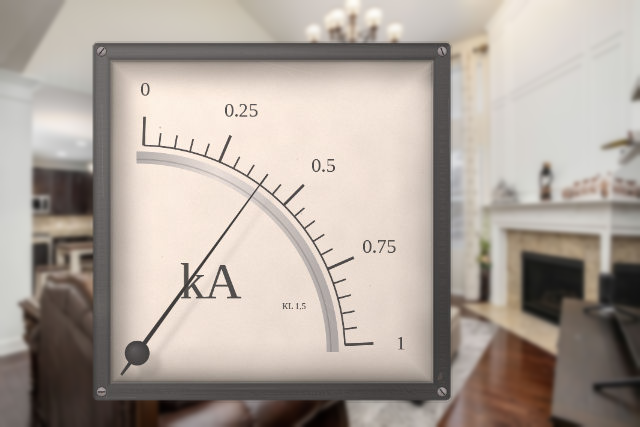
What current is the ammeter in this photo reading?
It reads 0.4 kA
